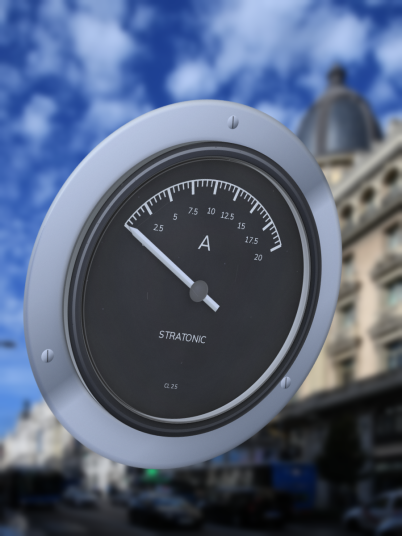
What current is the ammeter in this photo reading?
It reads 0 A
